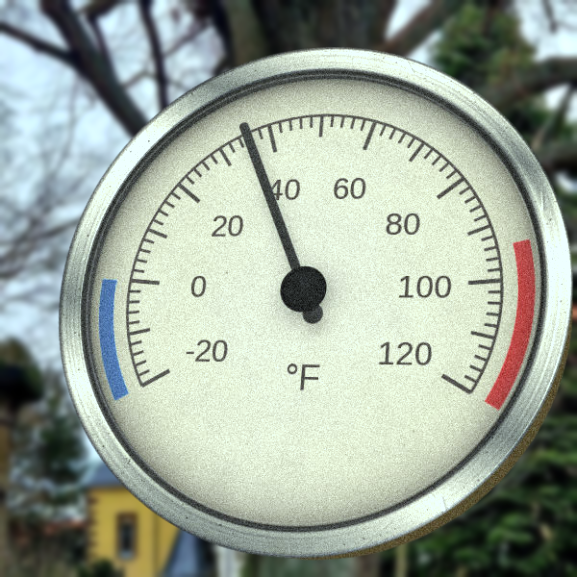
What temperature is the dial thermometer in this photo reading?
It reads 36 °F
